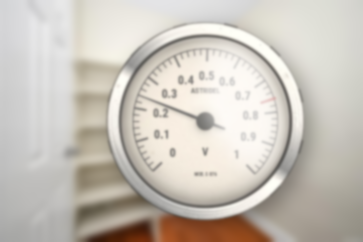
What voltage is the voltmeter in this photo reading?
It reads 0.24 V
